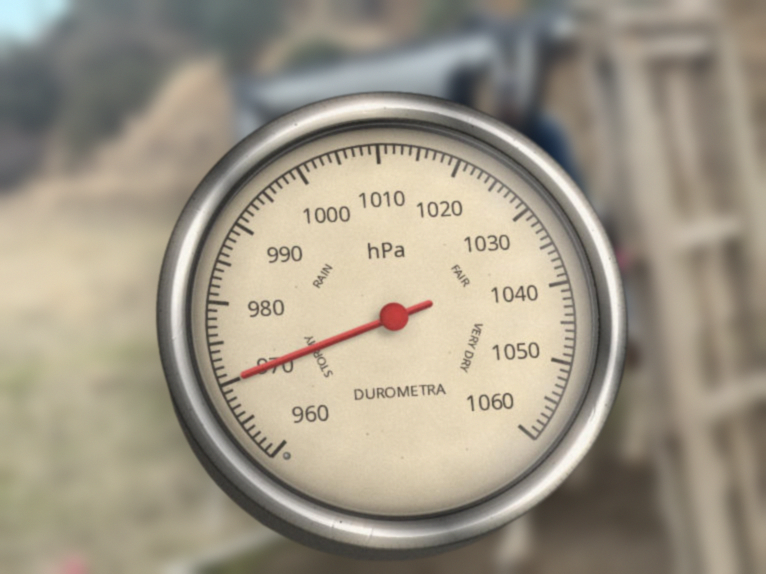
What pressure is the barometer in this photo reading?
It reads 970 hPa
